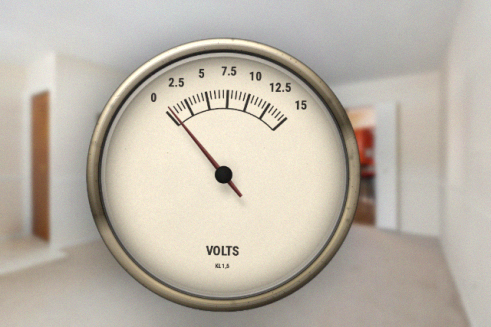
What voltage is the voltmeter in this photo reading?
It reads 0.5 V
